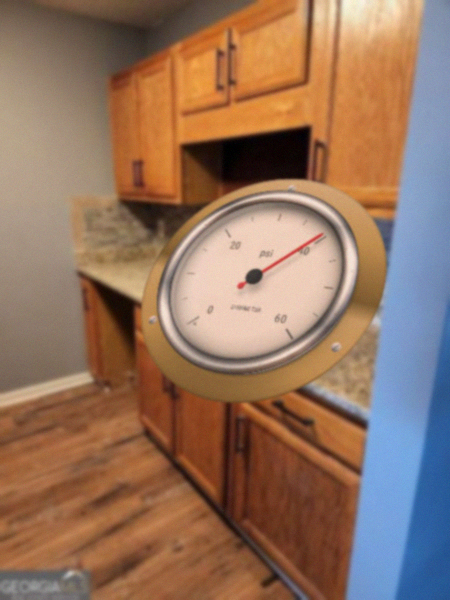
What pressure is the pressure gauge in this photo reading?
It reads 40 psi
